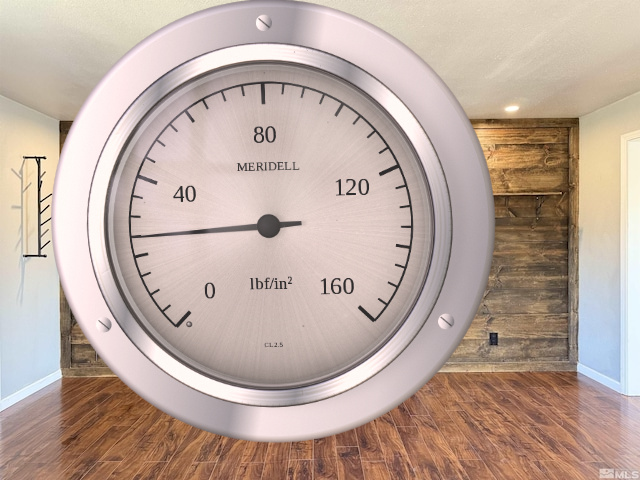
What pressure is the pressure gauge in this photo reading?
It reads 25 psi
